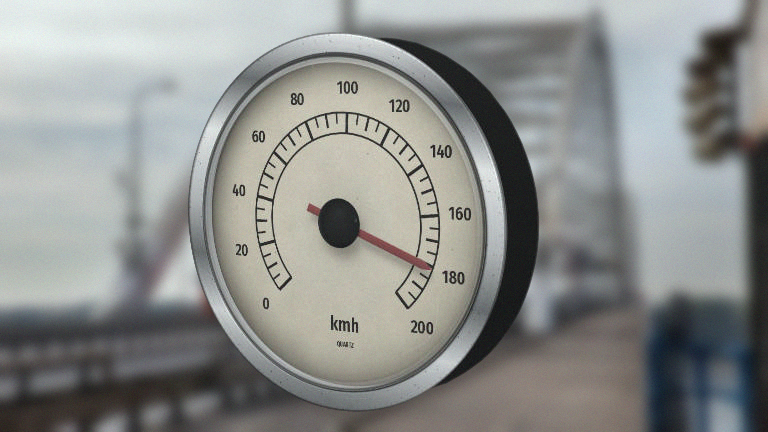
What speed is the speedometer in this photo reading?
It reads 180 km/h
